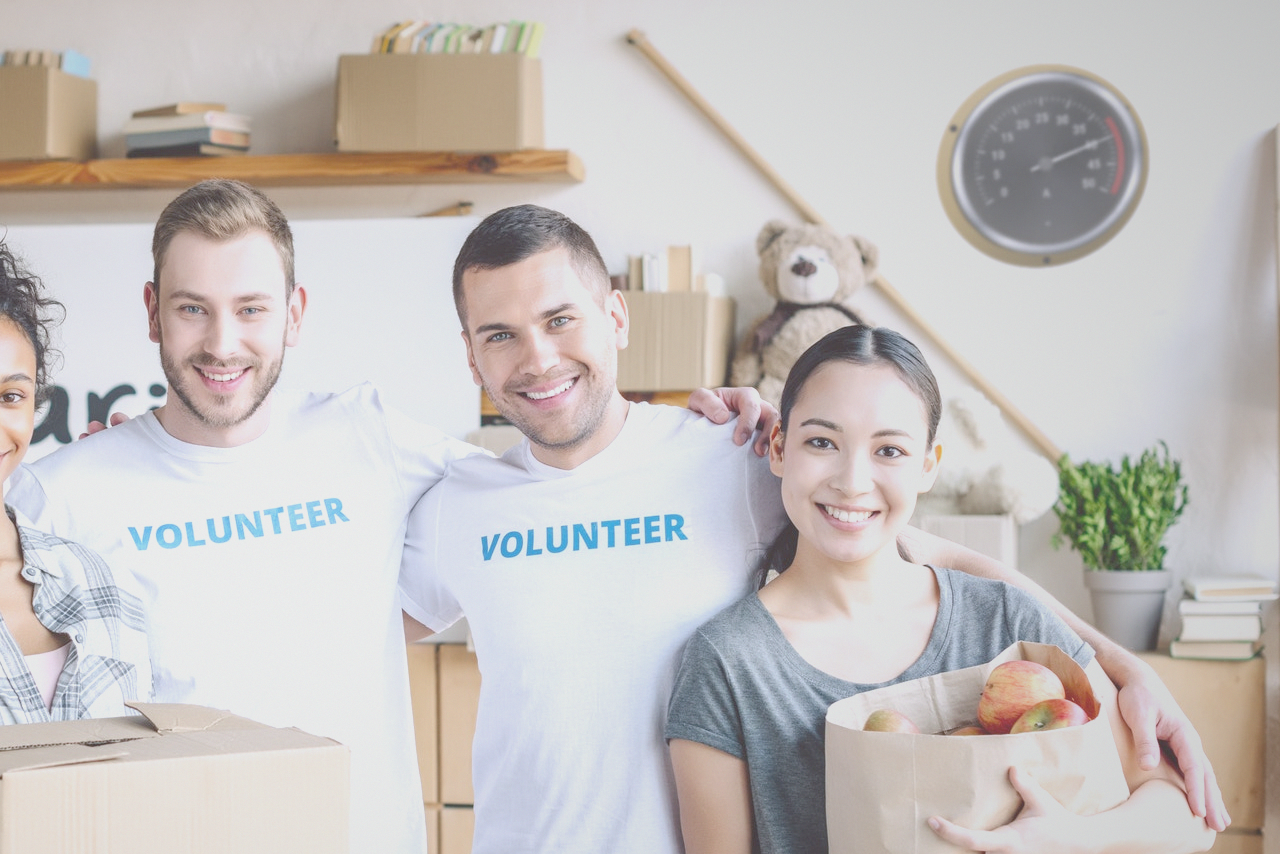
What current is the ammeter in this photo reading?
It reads 40 A
